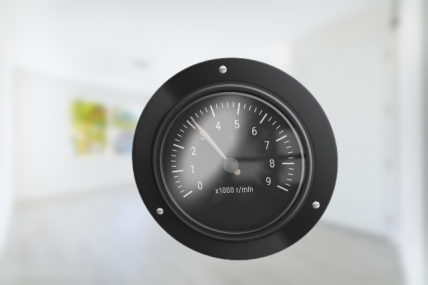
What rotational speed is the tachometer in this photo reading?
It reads 3200 rpm
